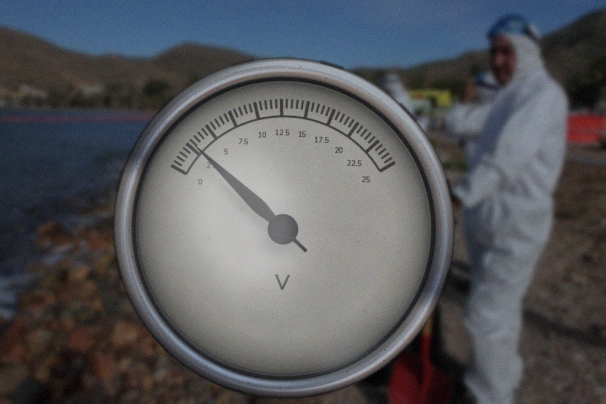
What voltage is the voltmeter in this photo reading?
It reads 3 V
